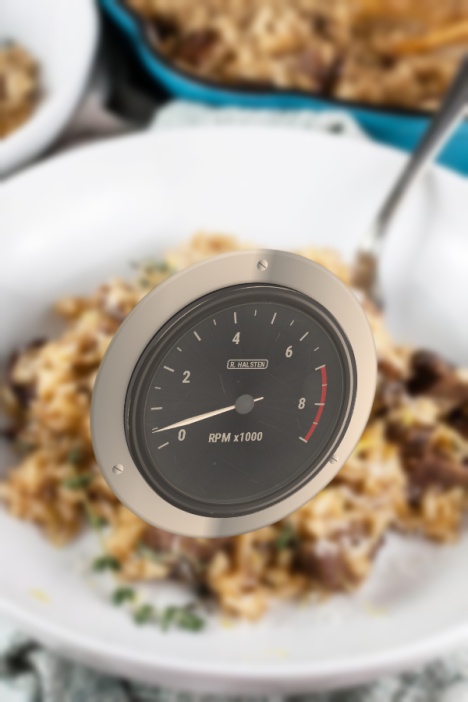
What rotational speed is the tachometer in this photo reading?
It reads 500 rpm
